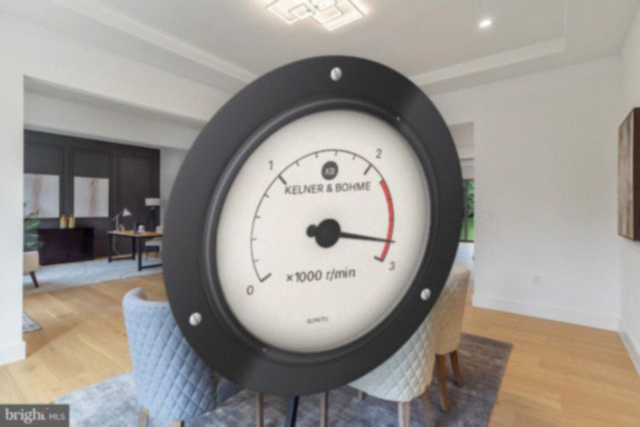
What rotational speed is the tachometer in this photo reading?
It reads 2800 rpm
